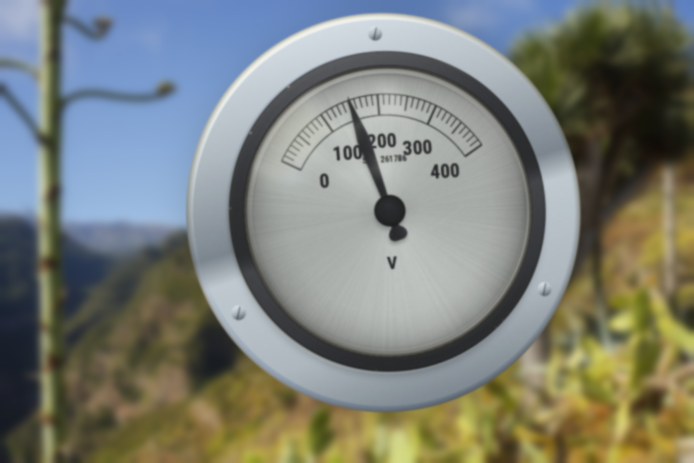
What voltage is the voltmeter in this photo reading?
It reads 150 V
